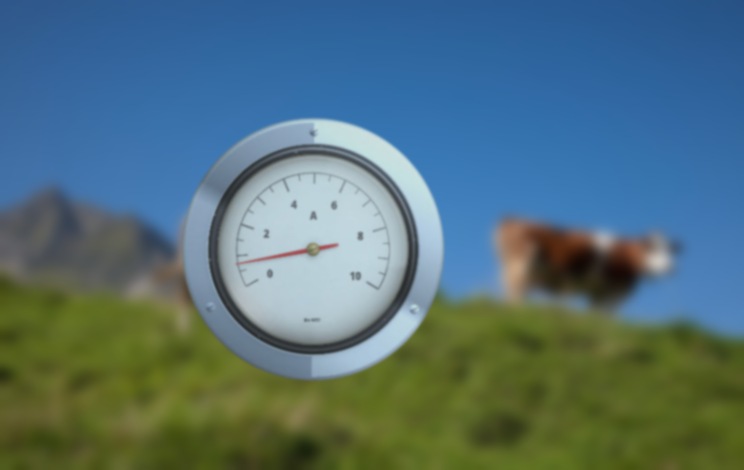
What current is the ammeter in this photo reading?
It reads 0.75 A
